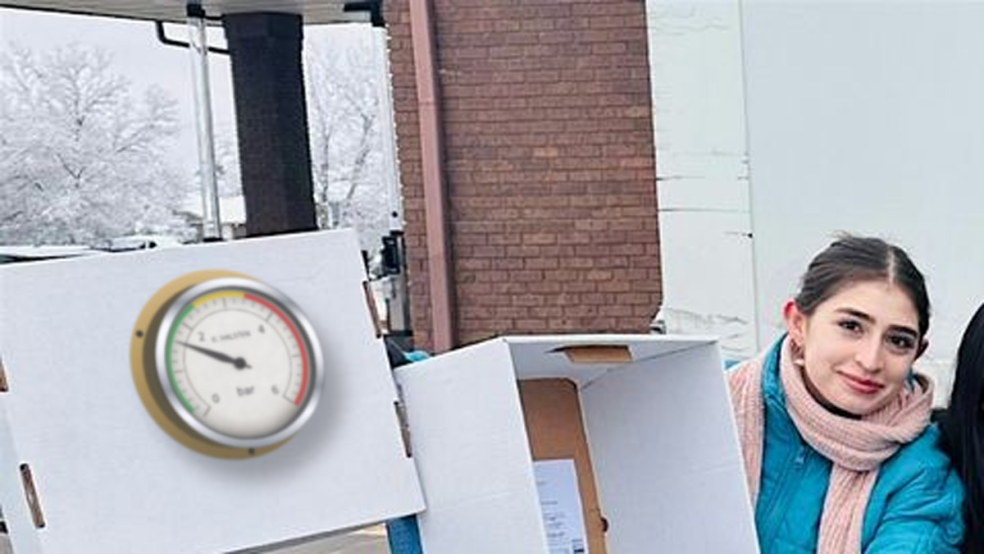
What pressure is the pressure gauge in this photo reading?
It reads 1.6 bar
